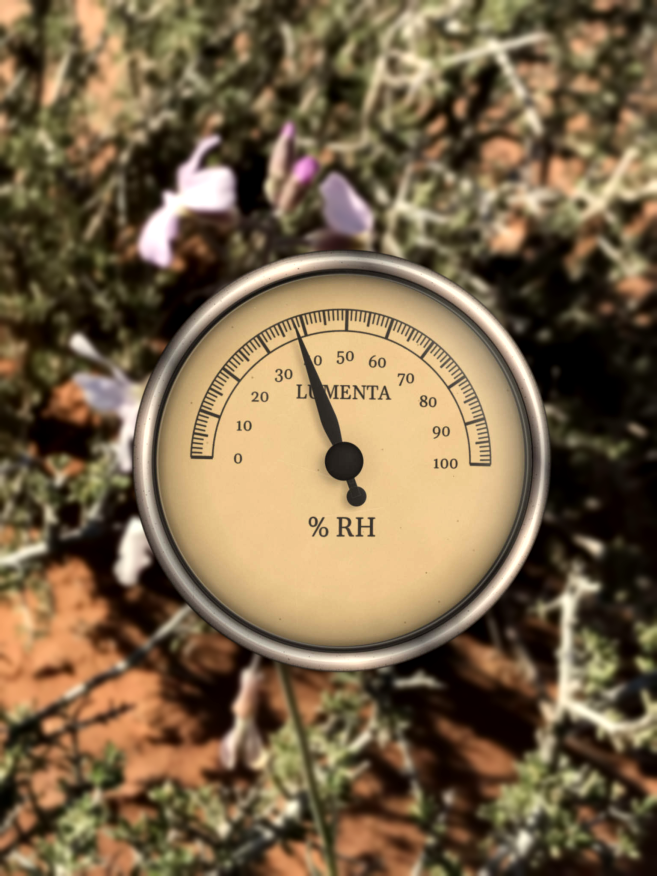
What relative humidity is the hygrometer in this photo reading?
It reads 38 %
